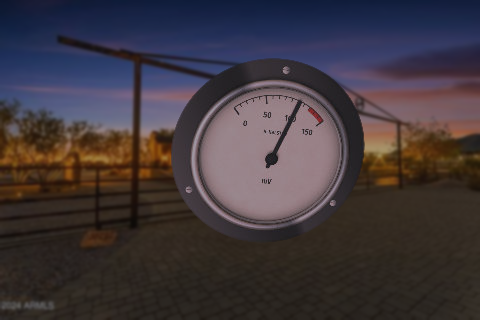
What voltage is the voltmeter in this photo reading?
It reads 100 mV
